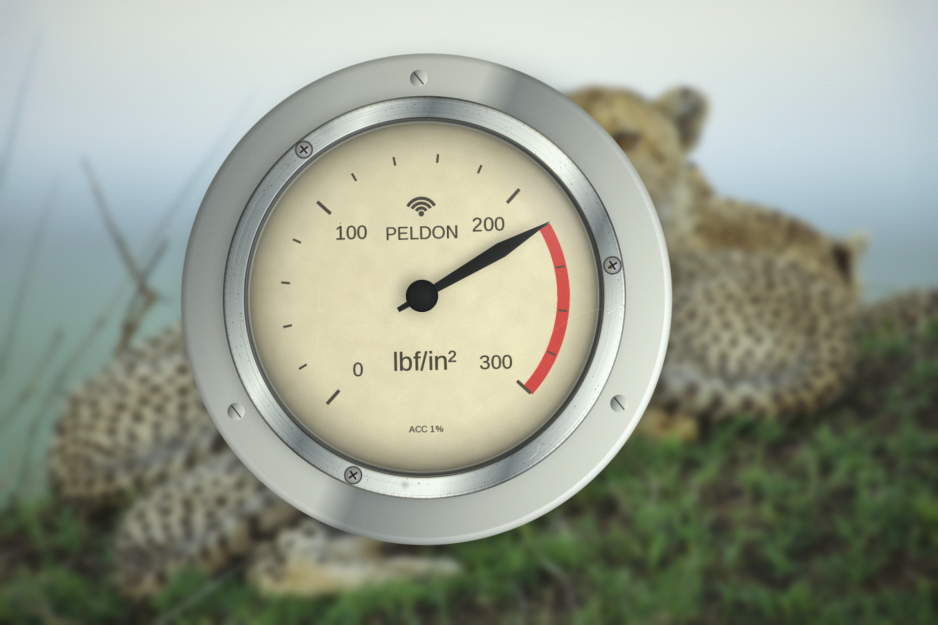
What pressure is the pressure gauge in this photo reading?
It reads 220 psi
